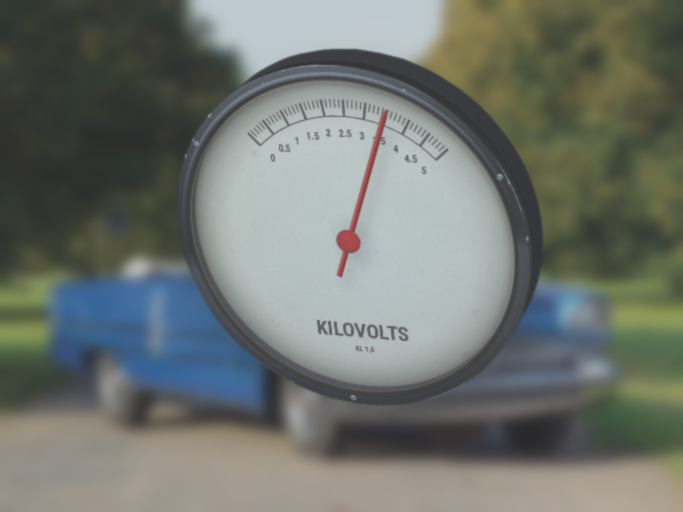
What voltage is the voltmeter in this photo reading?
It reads 3.5 kV
